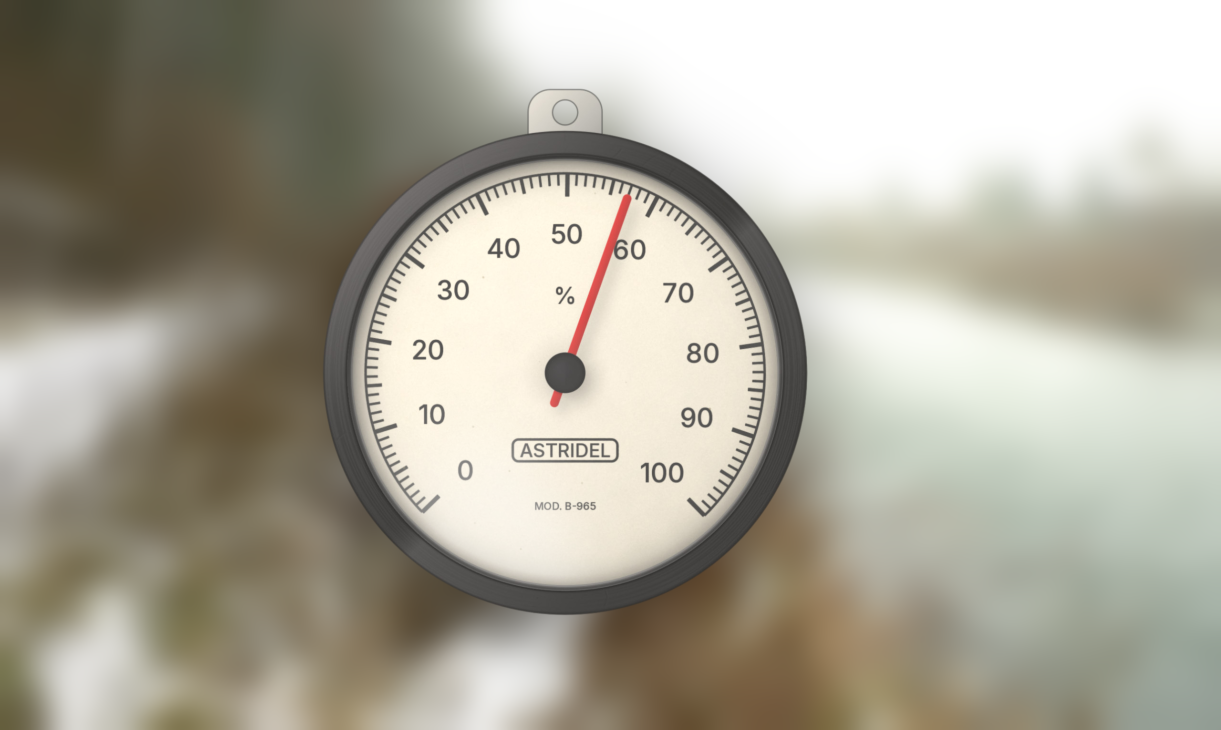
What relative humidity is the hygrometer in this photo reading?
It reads 57 %
